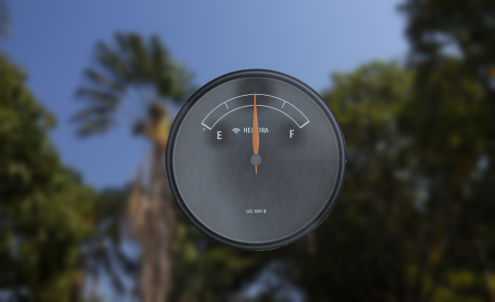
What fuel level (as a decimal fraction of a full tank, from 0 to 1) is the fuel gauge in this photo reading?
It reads 0.5
